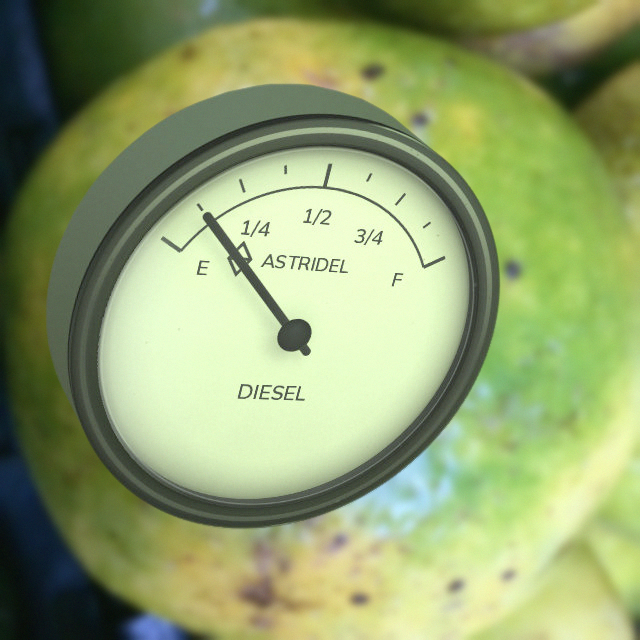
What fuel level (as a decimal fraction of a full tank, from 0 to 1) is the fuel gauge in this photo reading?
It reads 0.125
